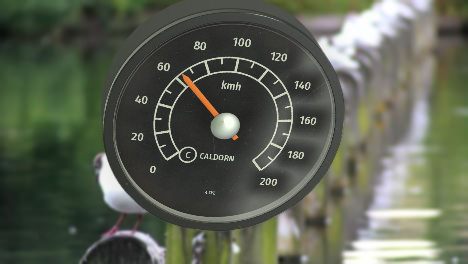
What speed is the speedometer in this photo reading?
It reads 65 km/h
